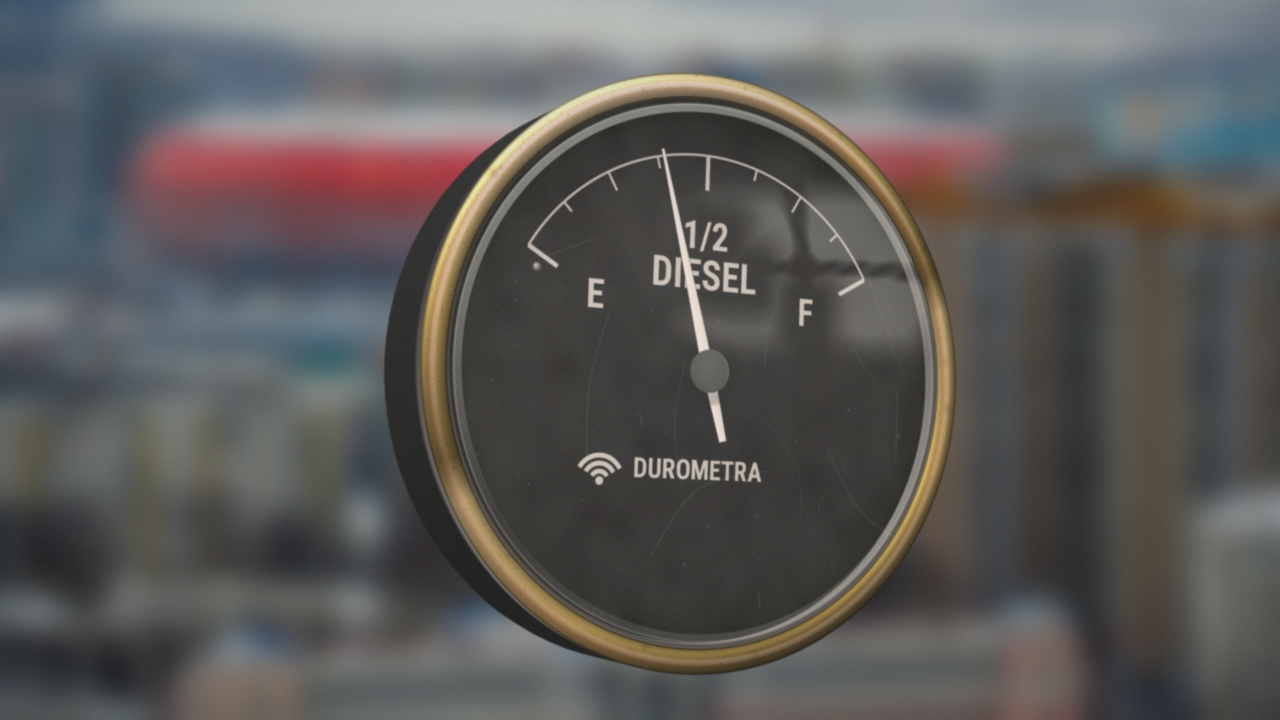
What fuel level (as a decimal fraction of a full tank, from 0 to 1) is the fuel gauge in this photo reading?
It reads 0.375
